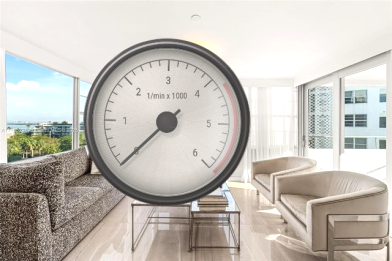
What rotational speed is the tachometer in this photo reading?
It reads 0 rpm
